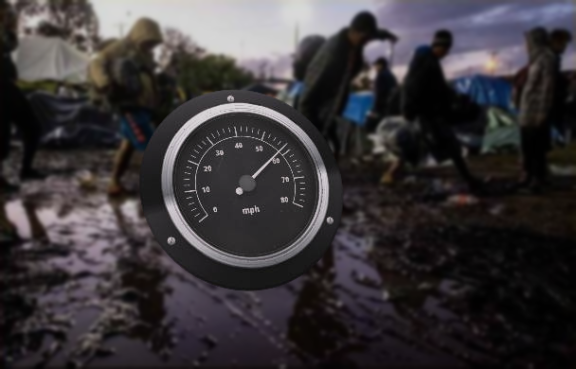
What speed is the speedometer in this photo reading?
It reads 58 mph
